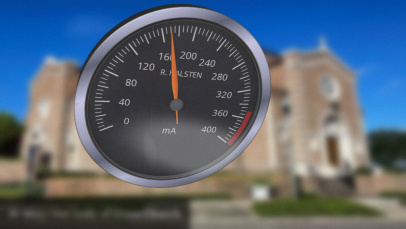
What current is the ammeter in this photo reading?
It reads 170 mA
